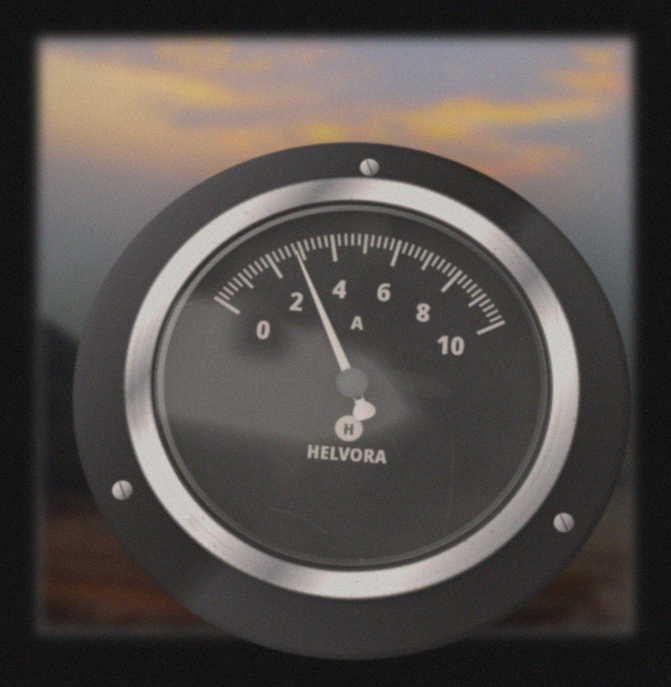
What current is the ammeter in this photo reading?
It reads 2.8 A
